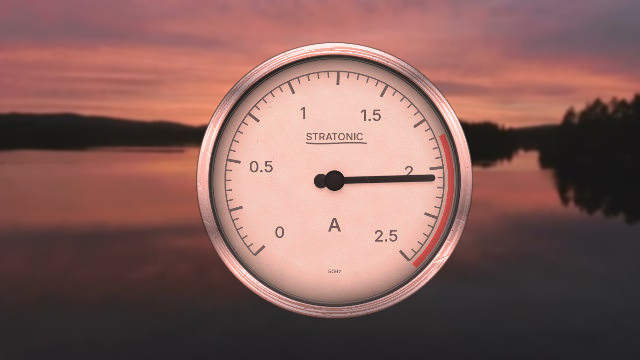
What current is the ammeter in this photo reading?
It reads 2.05 A
